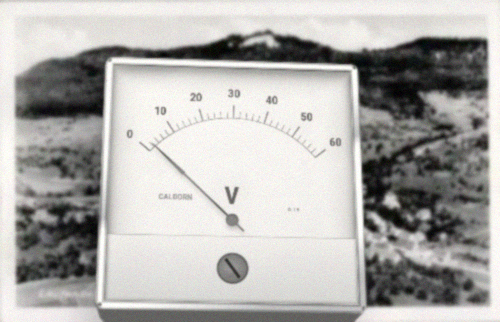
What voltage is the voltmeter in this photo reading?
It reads 2 V
